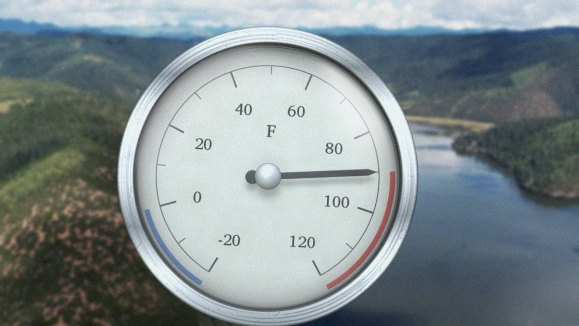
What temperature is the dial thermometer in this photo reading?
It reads 90 °F
